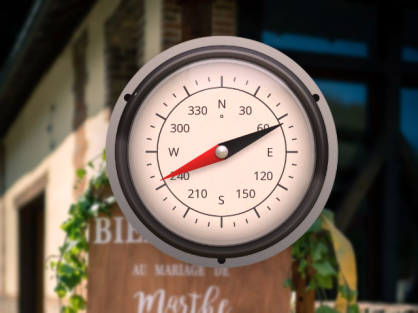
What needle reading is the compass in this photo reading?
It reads 245 °
